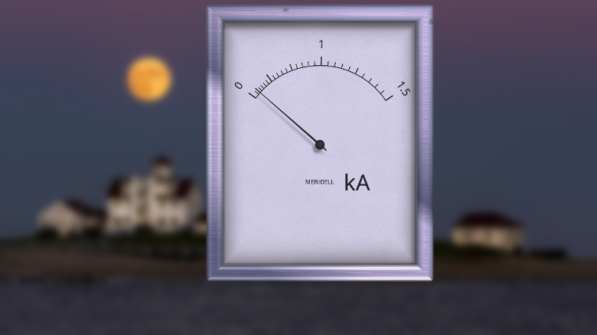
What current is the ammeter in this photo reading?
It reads 0.25 kA
